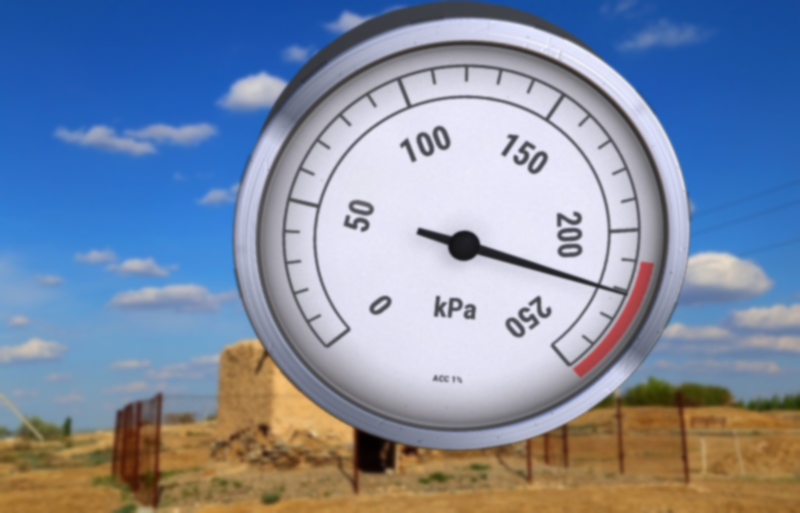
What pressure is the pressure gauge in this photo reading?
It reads 220 kPa
